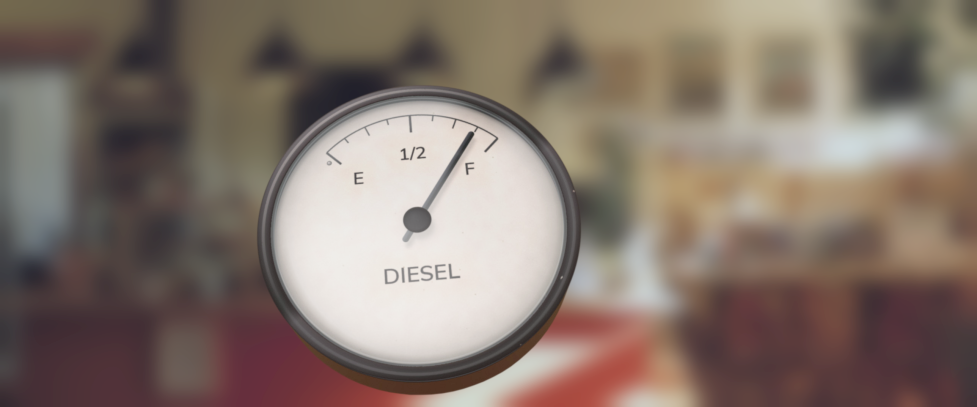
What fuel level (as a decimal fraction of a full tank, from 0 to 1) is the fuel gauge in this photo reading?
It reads 0.875
